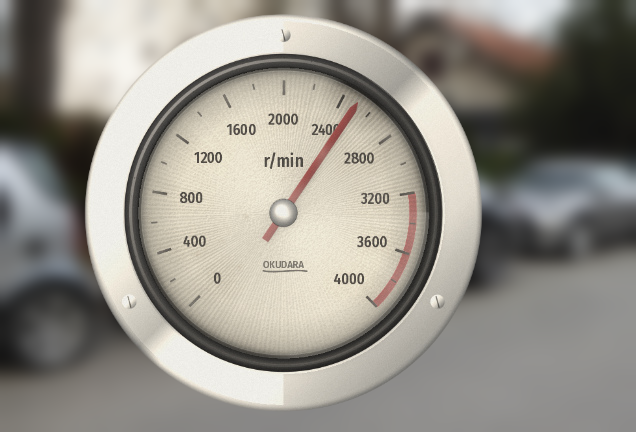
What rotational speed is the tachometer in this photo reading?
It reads 2500 rpm
